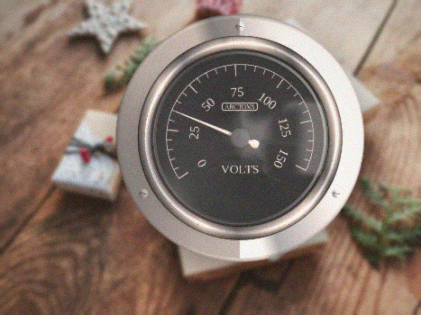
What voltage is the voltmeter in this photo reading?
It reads 35 V
